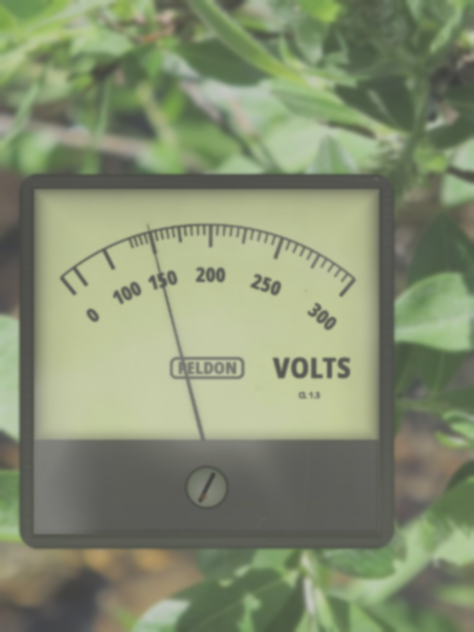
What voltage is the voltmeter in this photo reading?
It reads 150 V
